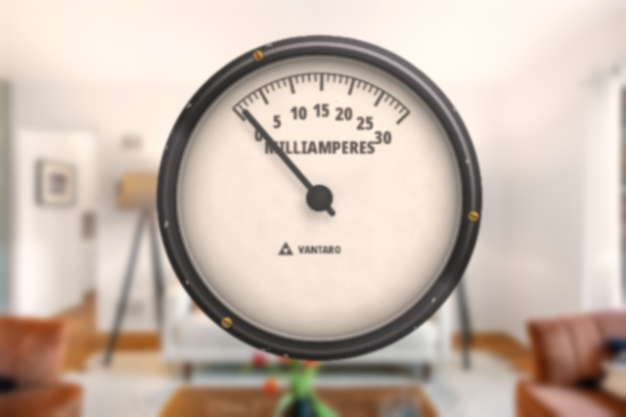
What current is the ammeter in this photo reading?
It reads 1 mA
